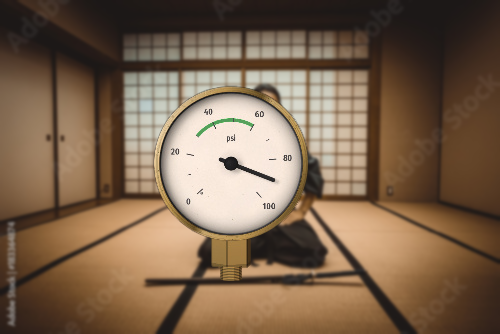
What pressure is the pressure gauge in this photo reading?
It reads 90 psi
